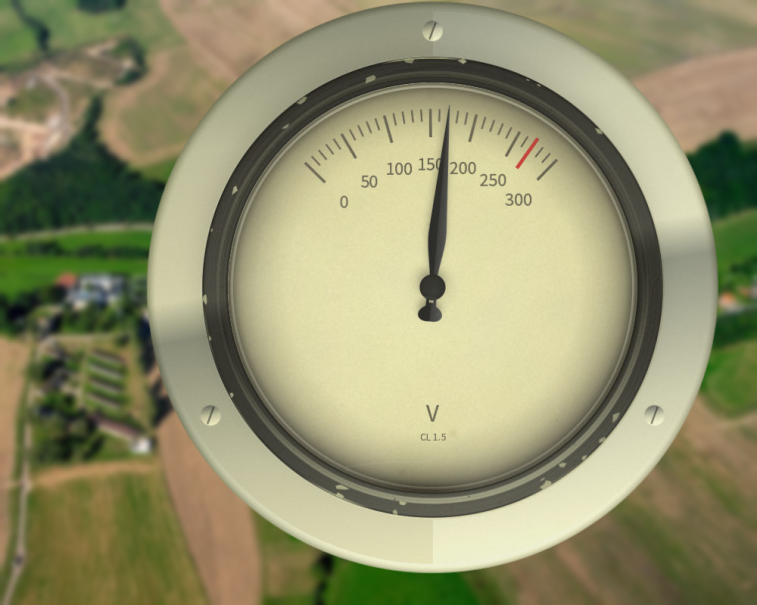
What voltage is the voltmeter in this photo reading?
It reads 170 V
